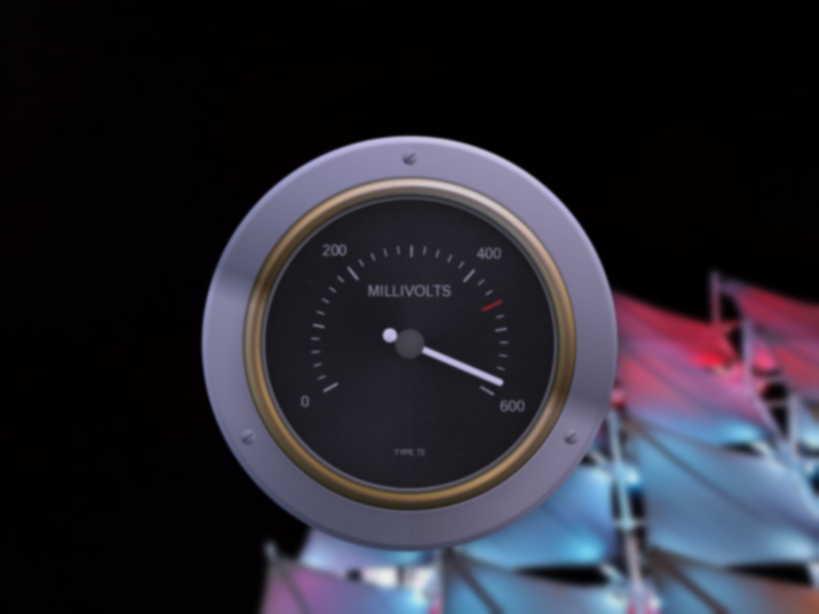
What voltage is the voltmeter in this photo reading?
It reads 580 mV
